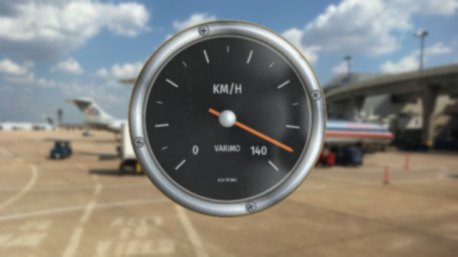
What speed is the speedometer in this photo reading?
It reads 130 km/h
